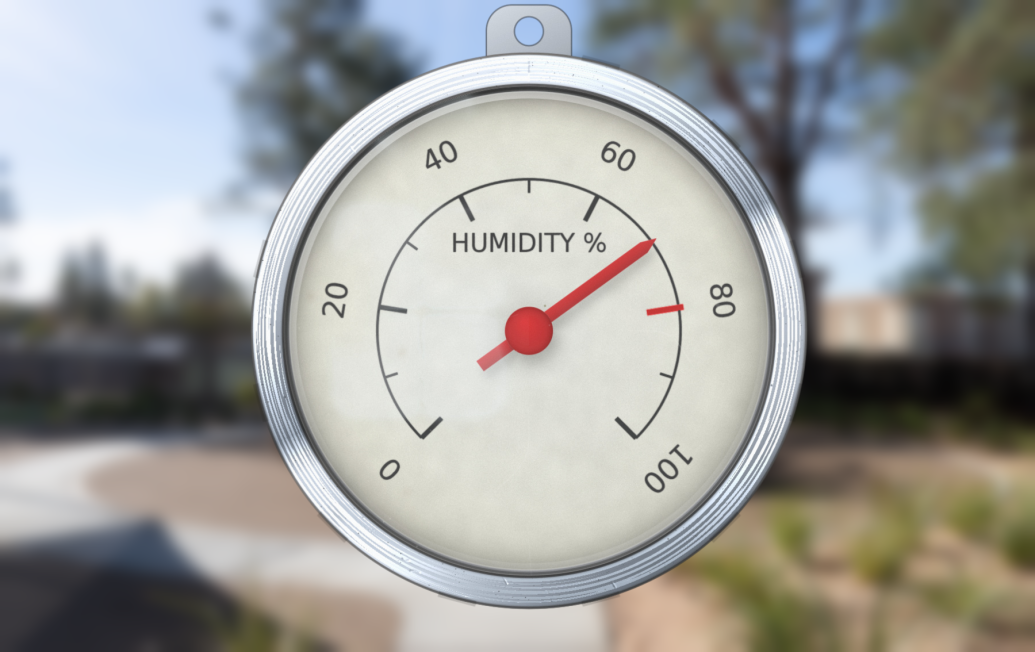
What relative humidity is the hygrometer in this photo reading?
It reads 70 %
